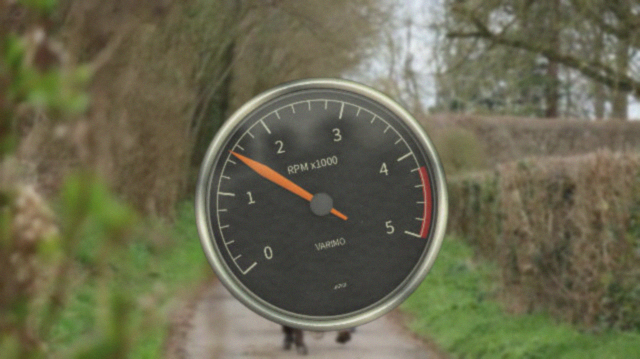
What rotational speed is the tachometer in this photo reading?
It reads 1500 rpm
